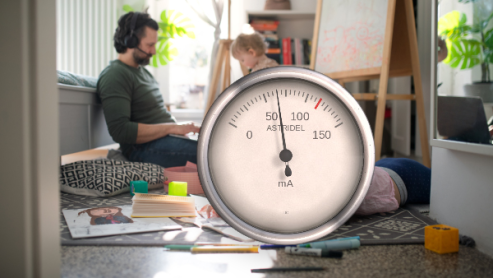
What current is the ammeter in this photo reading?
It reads 65 mA
